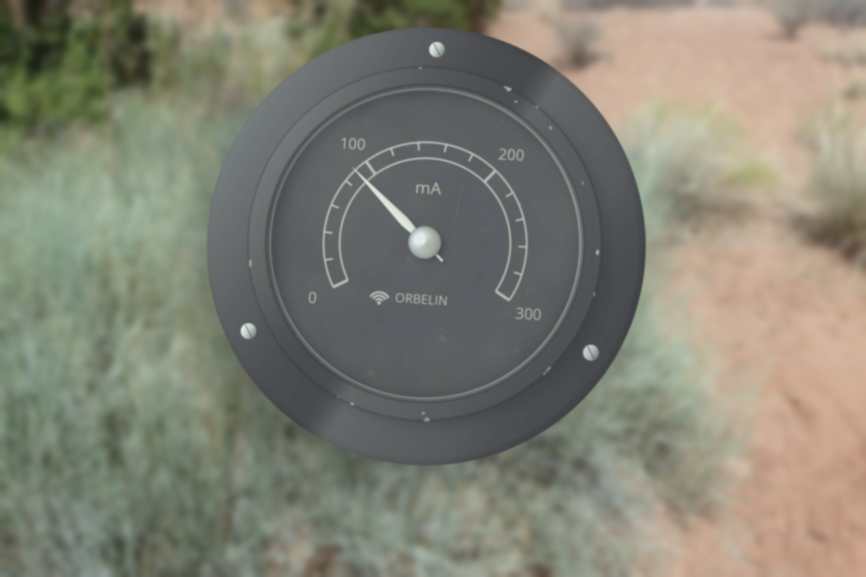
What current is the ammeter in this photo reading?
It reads 90 mA
